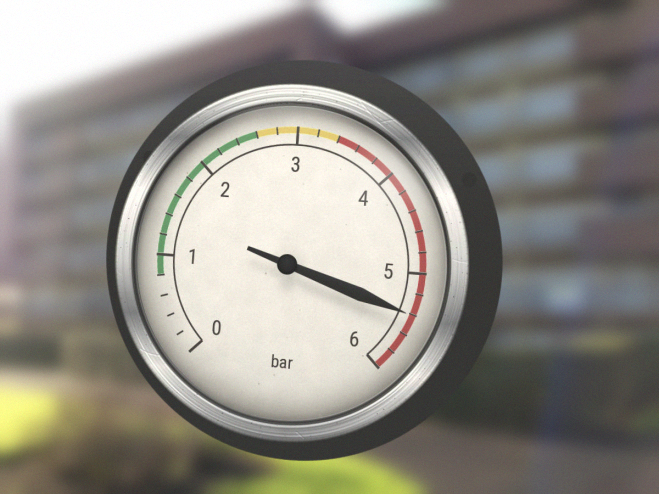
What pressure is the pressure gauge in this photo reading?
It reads 5.4 bar
